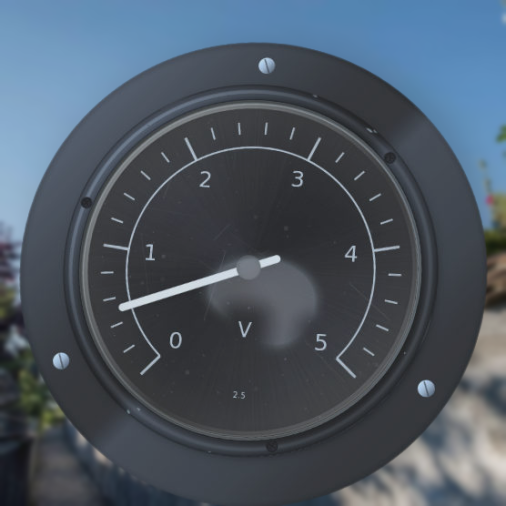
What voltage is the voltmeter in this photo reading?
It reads 0.5 V
